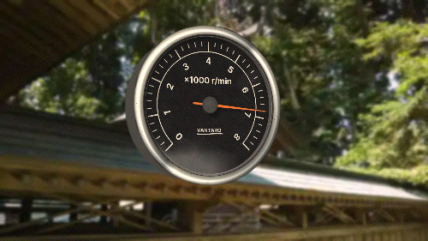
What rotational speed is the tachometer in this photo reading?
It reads 6800 rpm
